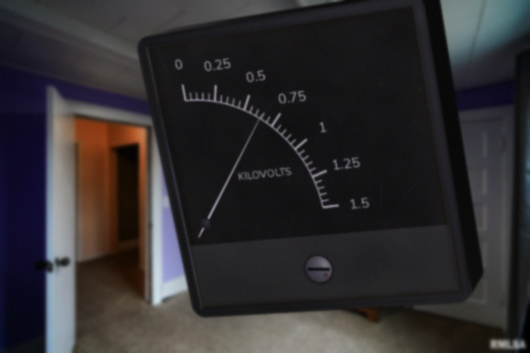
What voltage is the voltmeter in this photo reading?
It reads 0.65 kV
